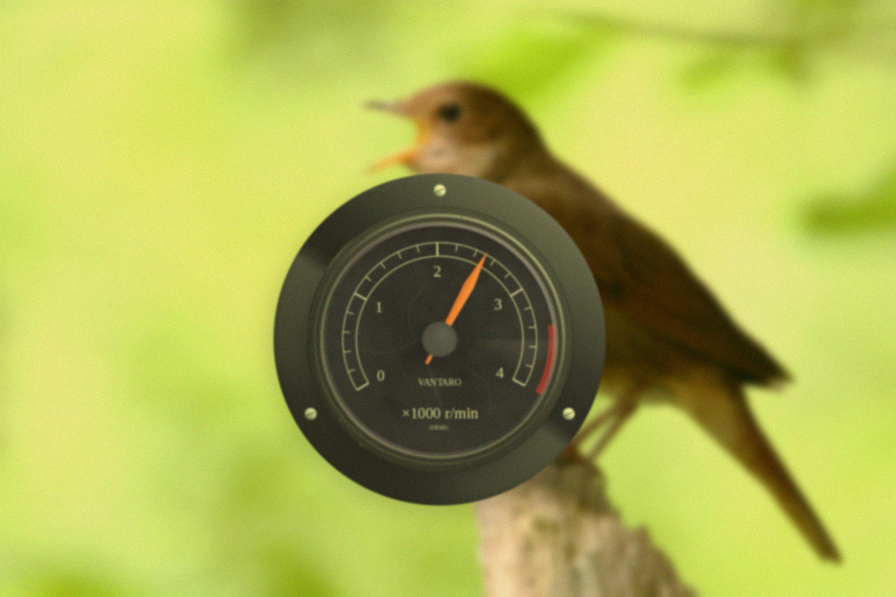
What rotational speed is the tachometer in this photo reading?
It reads 2500 rpm
